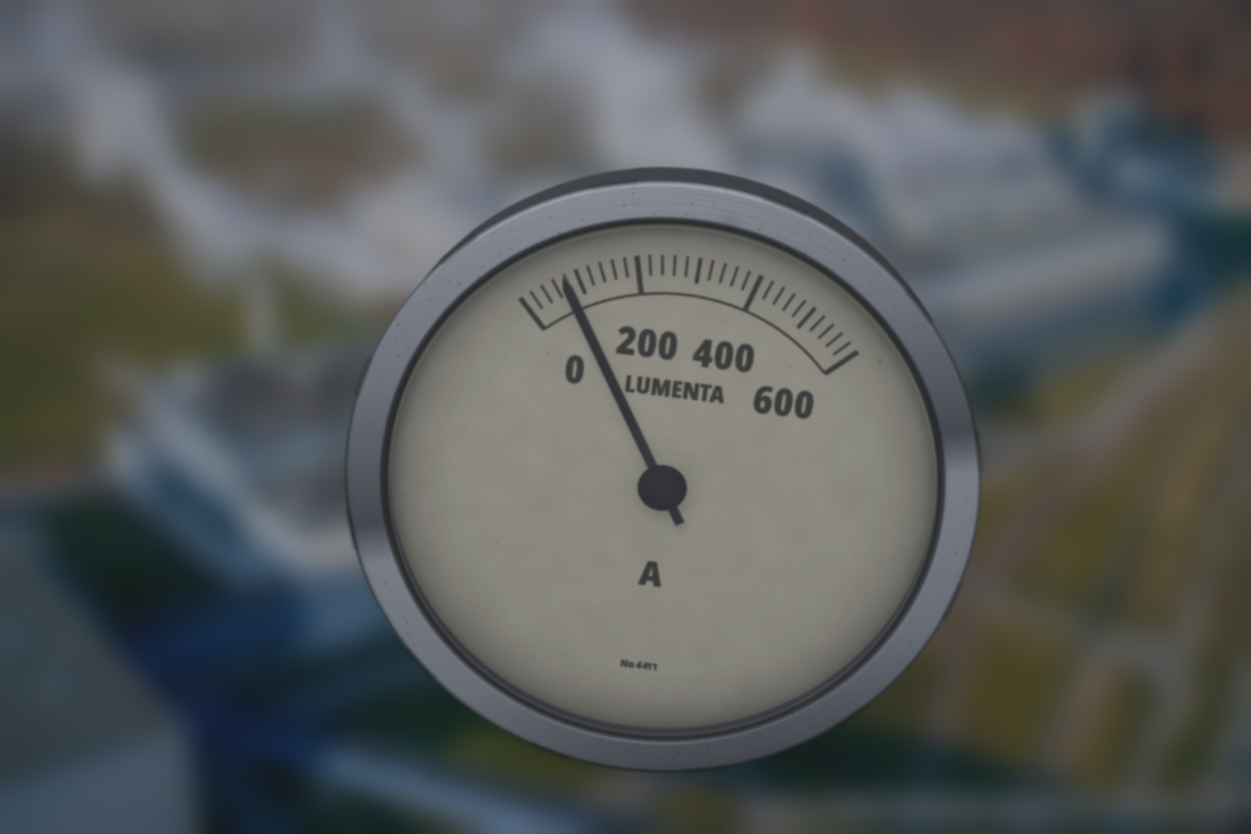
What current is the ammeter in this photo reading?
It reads 80 A
